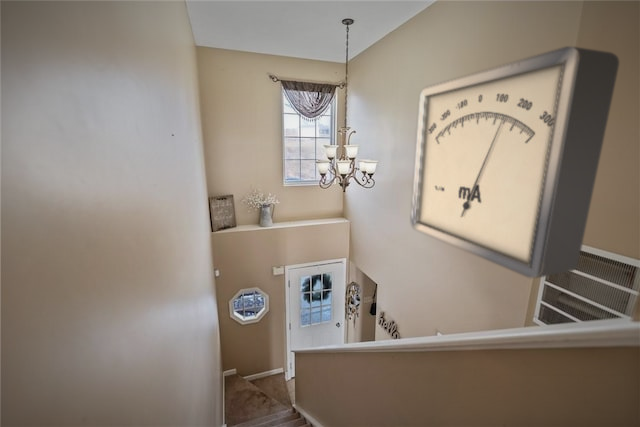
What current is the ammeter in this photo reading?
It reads 150 mA
